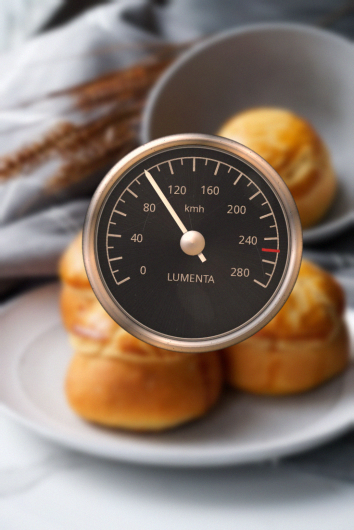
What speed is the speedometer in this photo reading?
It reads 100 km/h
